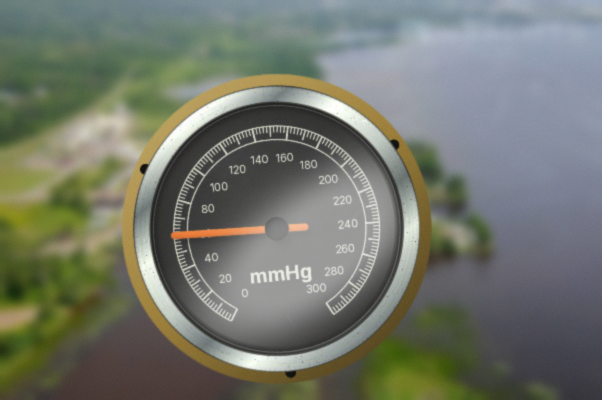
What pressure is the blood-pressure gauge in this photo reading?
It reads 60 mmHg
